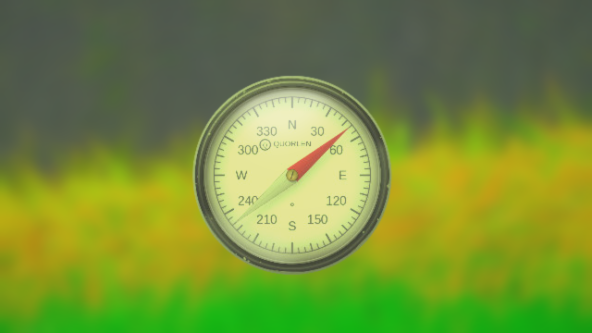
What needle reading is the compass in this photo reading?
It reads 50 °
